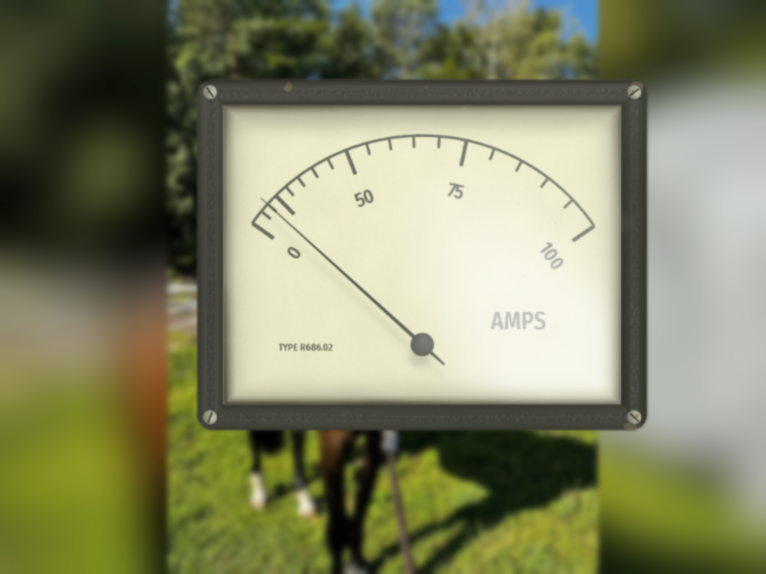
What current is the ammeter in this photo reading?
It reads 20 A
